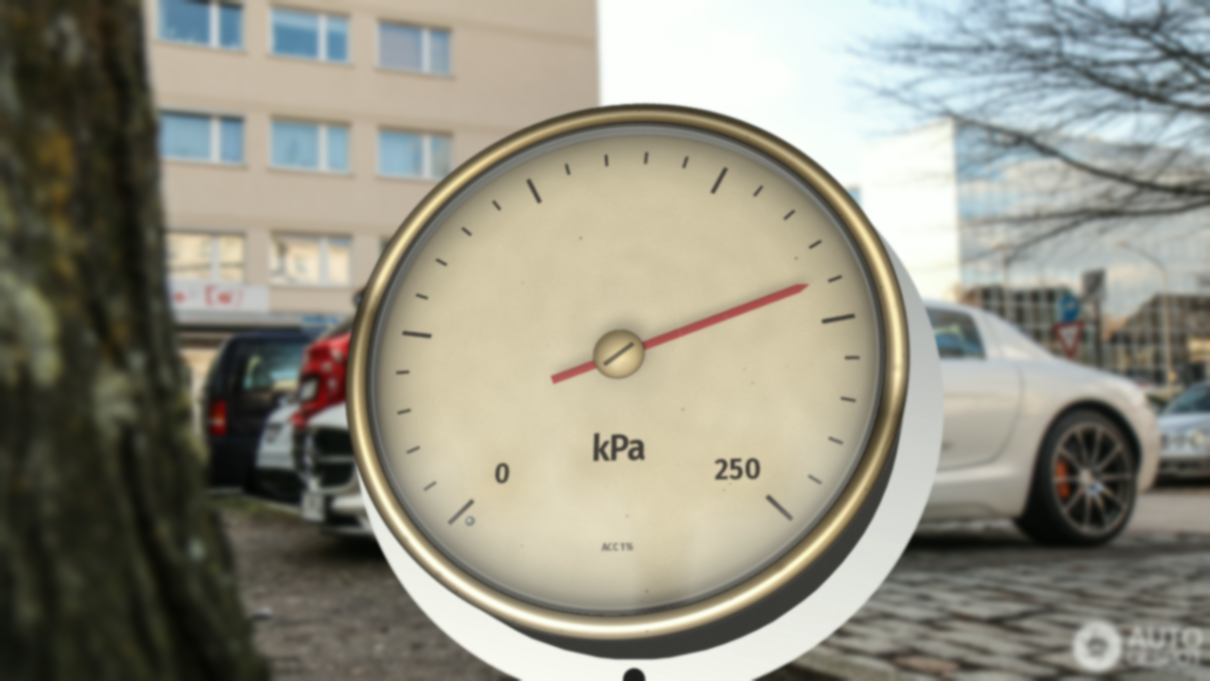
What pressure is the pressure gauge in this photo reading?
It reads 190 kPa
